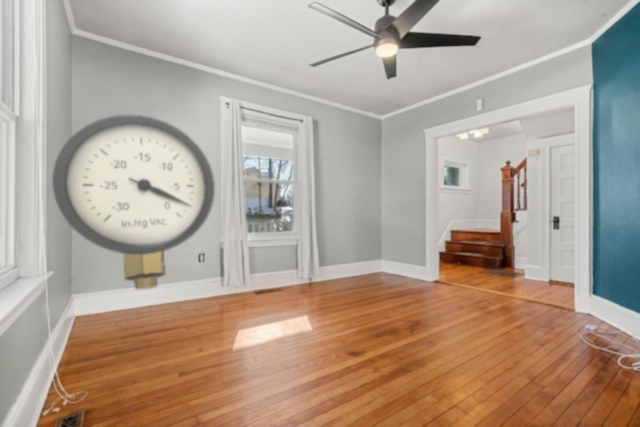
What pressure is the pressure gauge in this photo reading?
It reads -2 inHg
